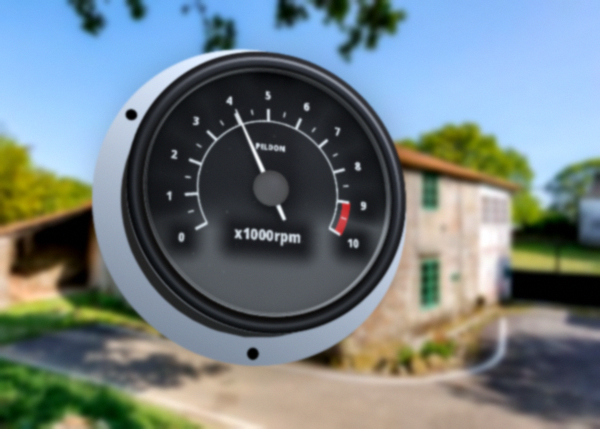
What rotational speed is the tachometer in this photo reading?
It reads 4000 rpm
